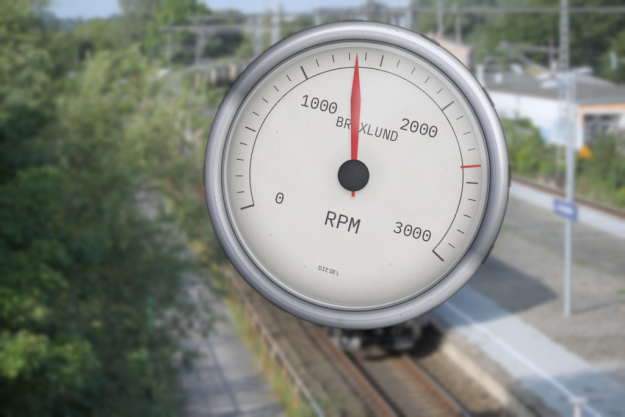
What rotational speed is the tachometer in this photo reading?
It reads 1350 rpm
